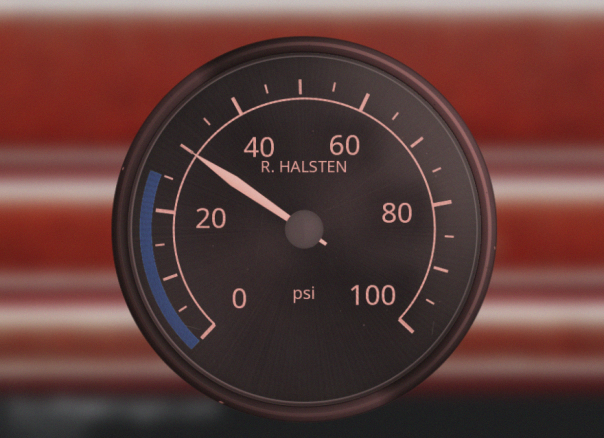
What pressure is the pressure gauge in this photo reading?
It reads 30 psi
